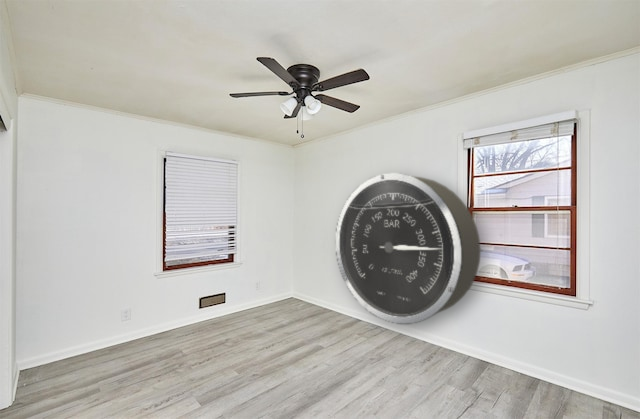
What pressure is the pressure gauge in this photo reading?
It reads 325 bar
